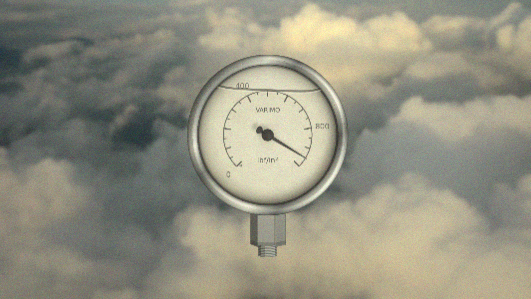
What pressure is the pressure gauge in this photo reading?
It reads 950 psi
